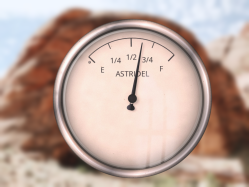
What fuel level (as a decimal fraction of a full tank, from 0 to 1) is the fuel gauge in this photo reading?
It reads 0.625
